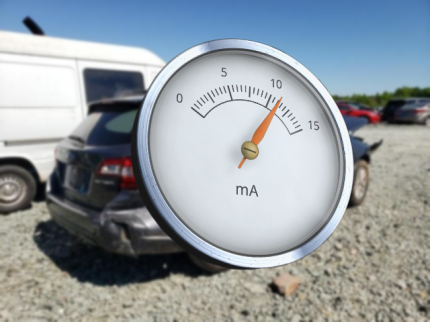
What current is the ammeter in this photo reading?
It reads 11 mA
